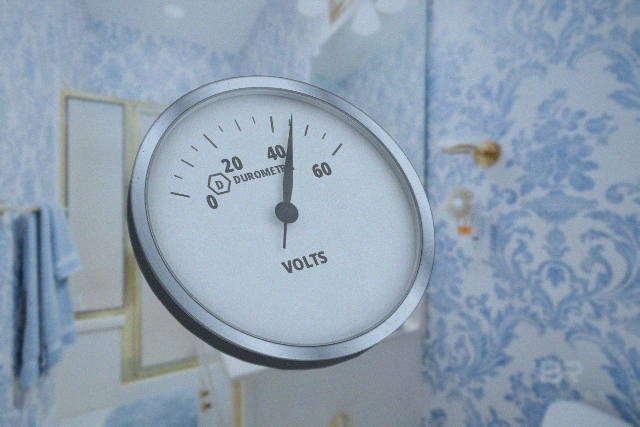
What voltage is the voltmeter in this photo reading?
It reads 45 V
